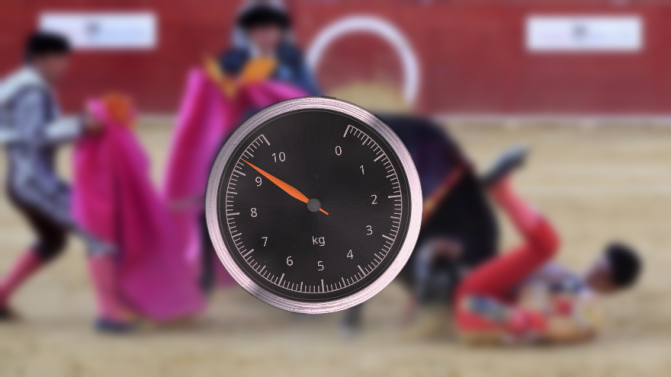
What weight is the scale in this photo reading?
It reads 9.3 kg
